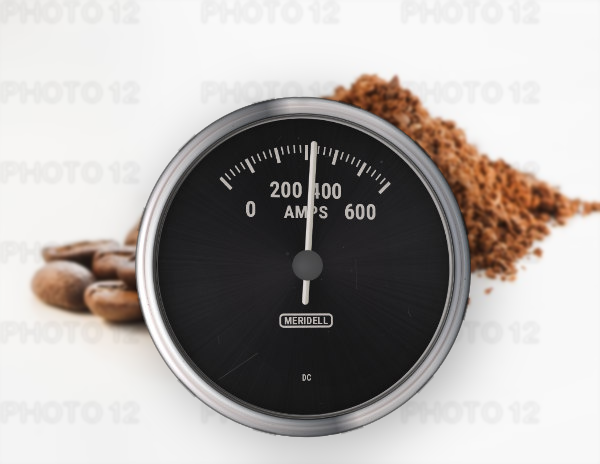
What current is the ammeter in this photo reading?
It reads 320 A
